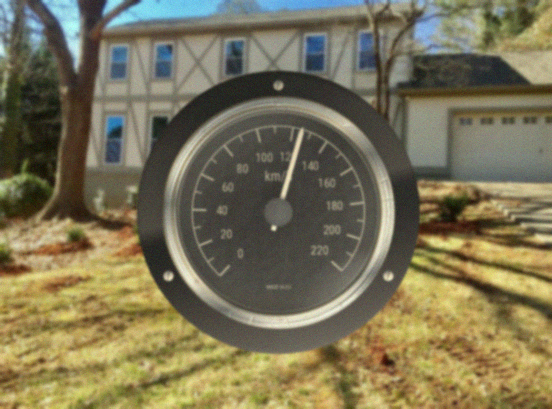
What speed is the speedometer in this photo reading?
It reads 125 km/h
